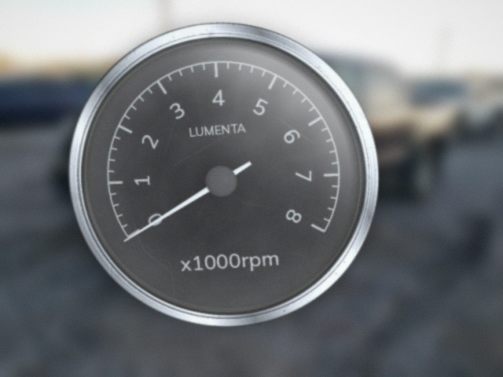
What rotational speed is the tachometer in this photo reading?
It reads 0 rpm
